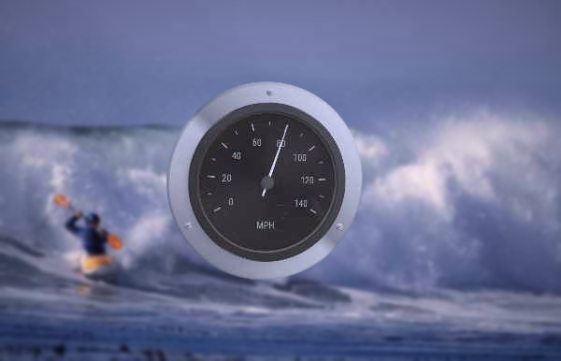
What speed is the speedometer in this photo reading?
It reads 80 mph
